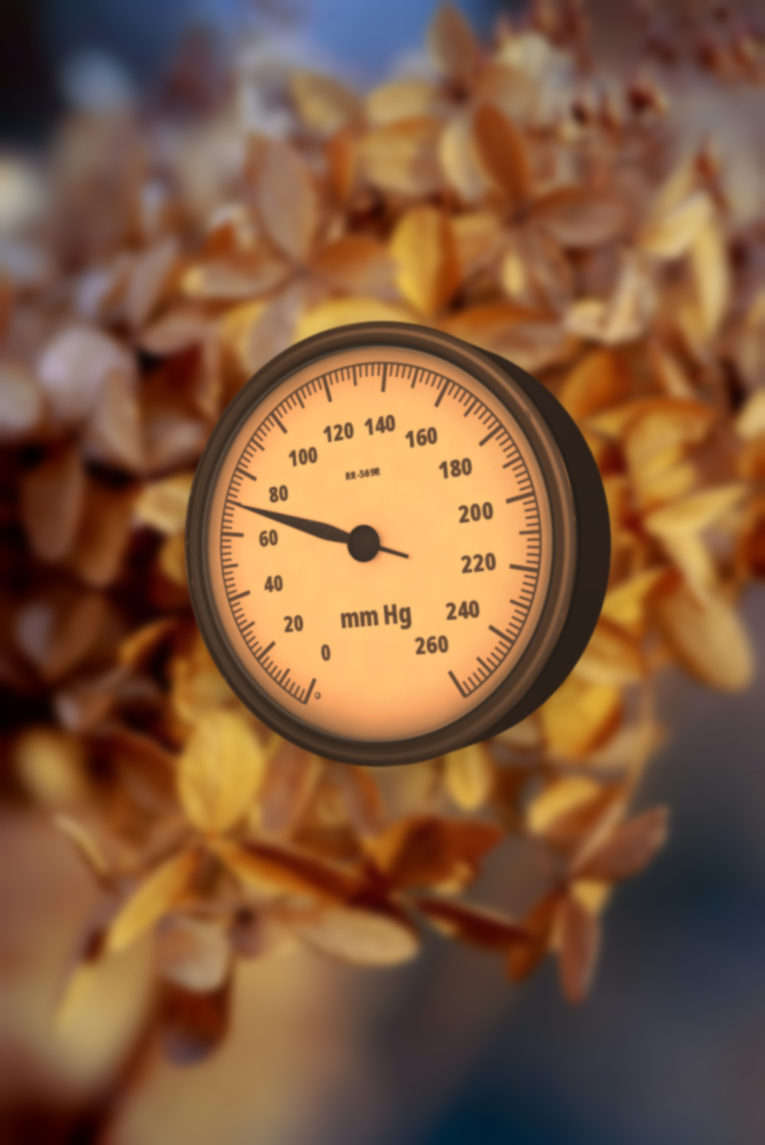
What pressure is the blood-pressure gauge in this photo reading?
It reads 70 mmHg
